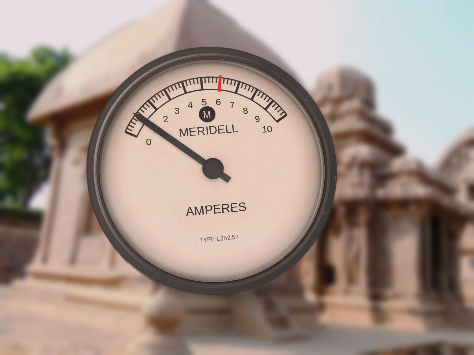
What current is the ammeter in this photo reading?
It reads 1 A
